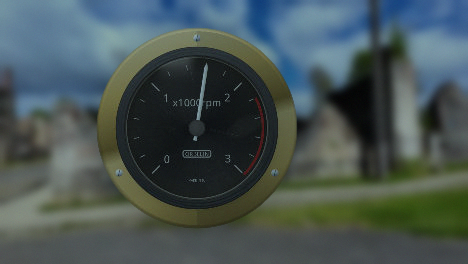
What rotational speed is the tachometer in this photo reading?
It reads 1600 rpm
